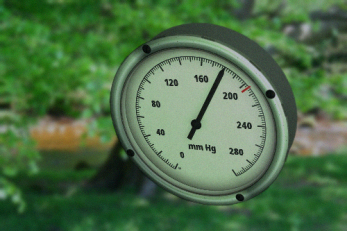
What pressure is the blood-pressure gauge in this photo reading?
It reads 180 mmHg
